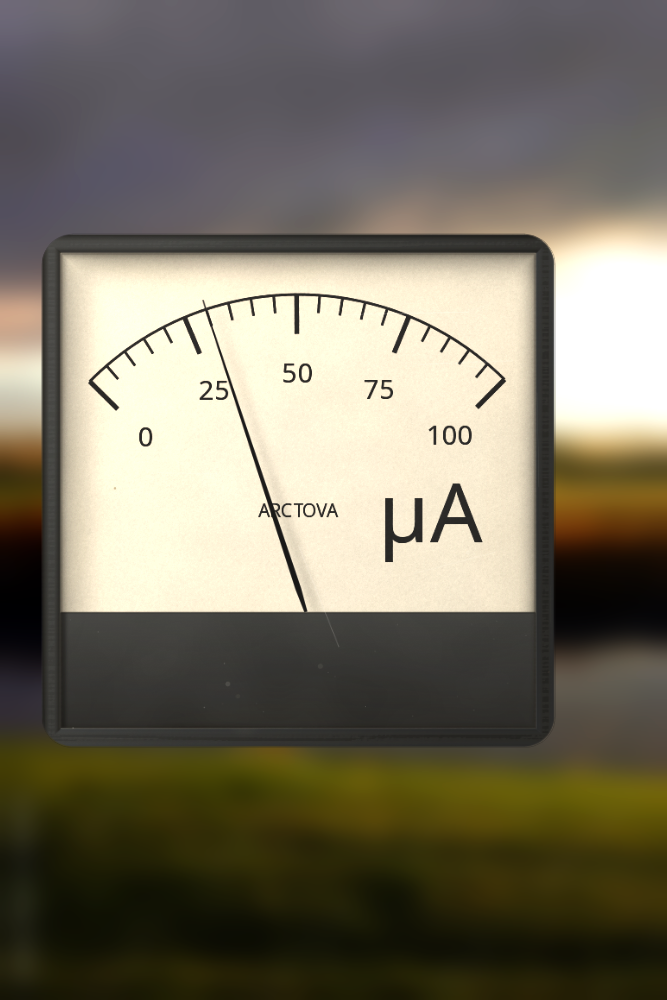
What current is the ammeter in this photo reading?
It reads 30 µA
